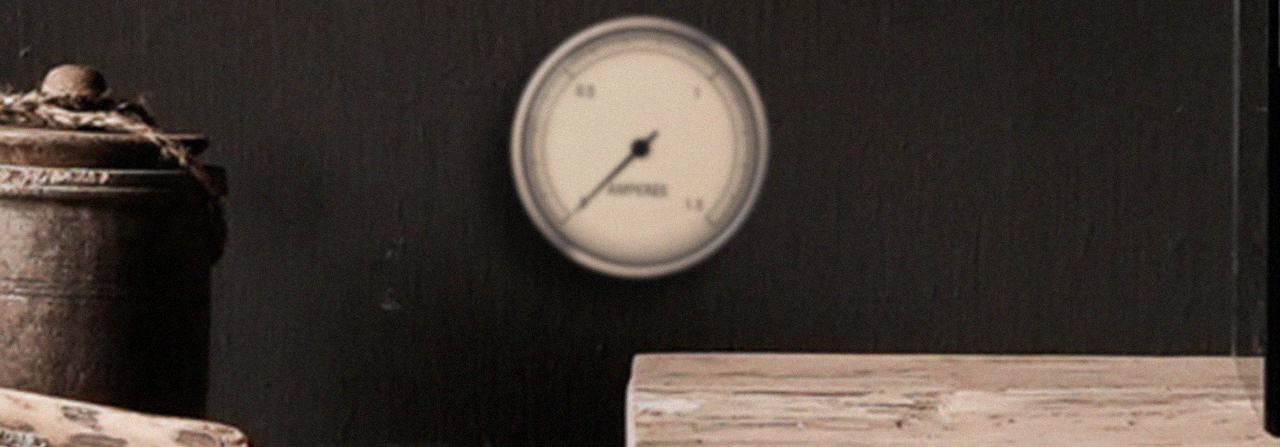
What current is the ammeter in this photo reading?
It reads 0 A
